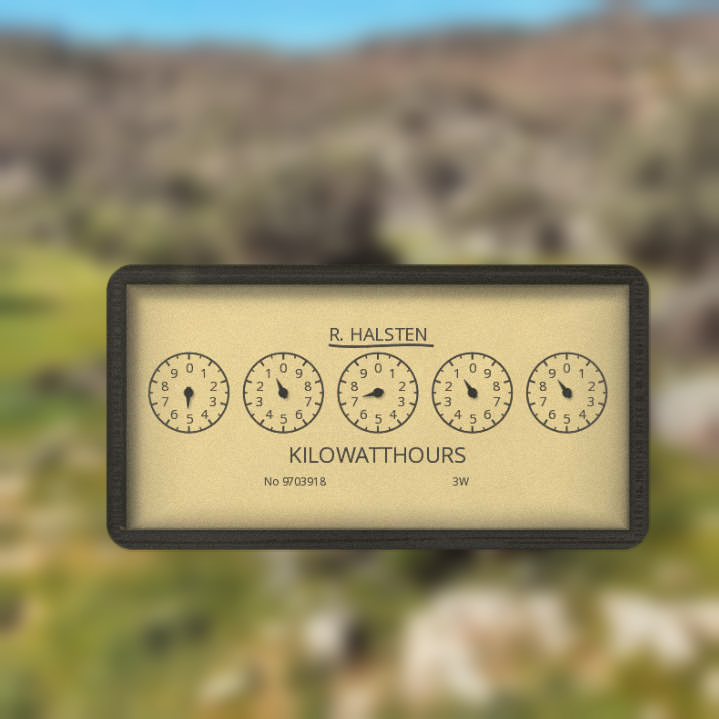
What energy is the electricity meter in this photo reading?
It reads 50709 kWh
